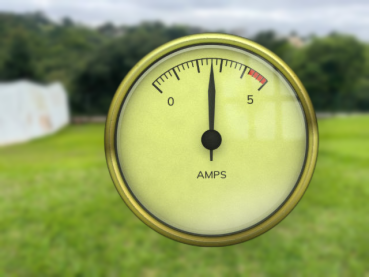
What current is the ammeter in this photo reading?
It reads 2.6 A
